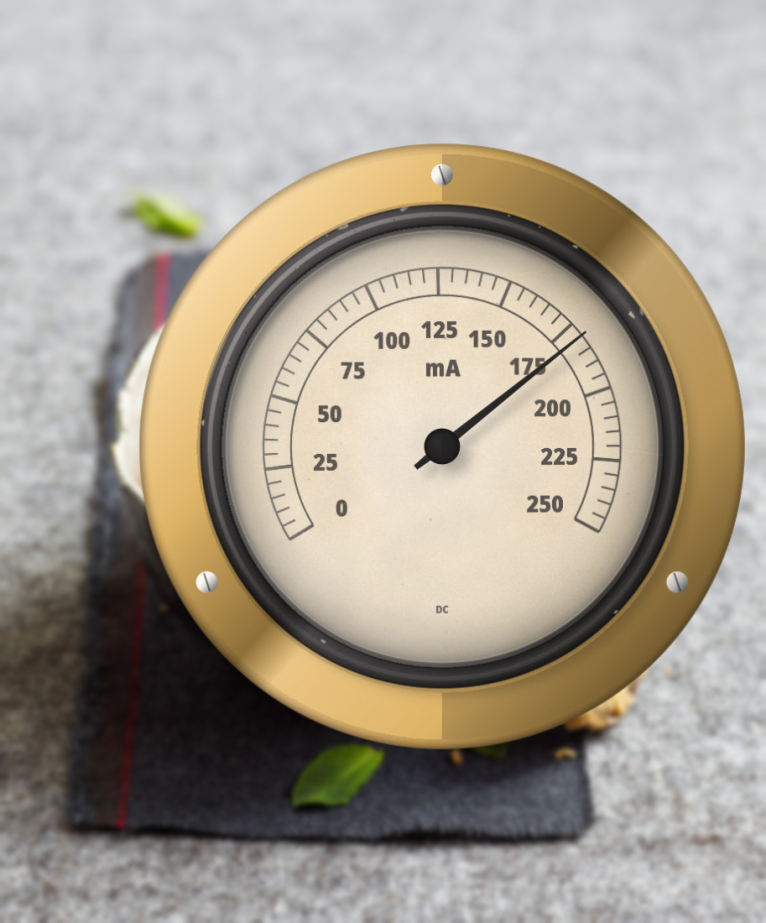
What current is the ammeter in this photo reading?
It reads 180 mA
